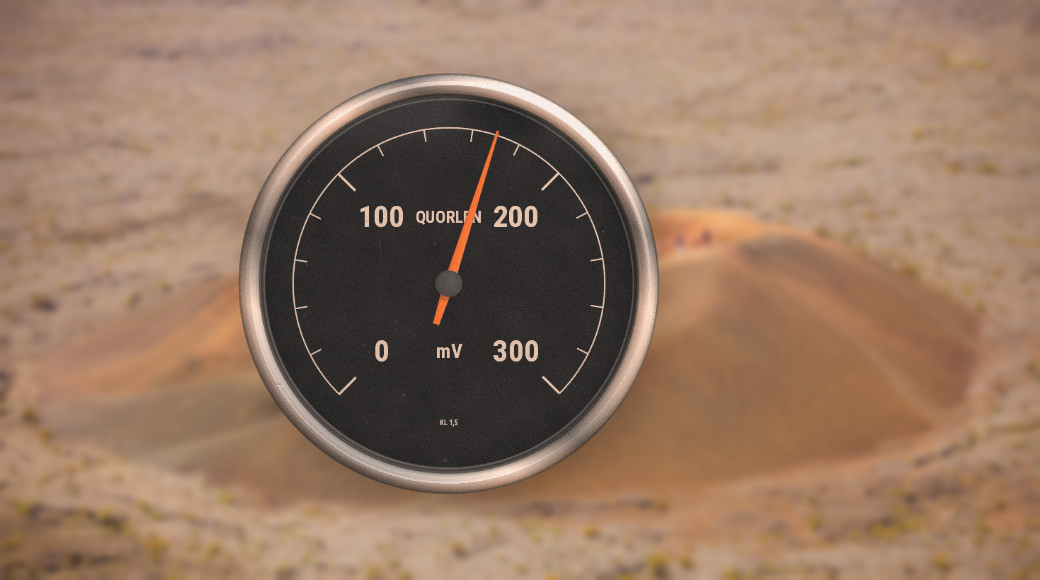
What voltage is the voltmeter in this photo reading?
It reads 170 mV
